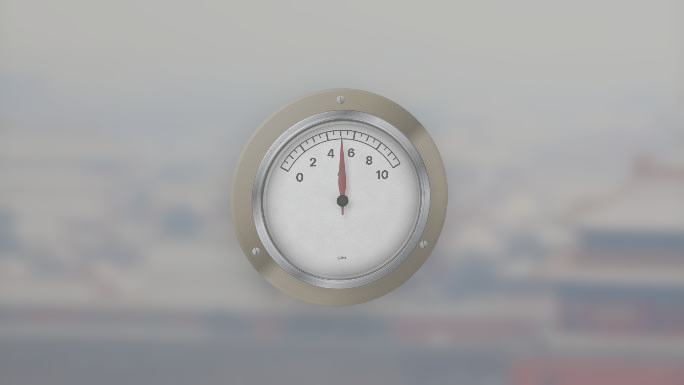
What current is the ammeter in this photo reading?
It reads 5 A
